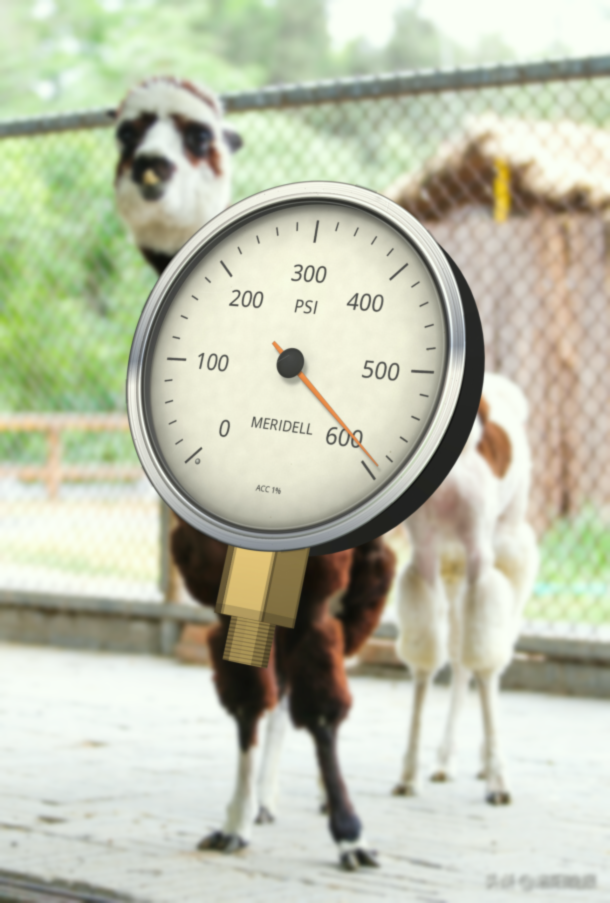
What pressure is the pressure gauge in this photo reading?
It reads 590 psi
